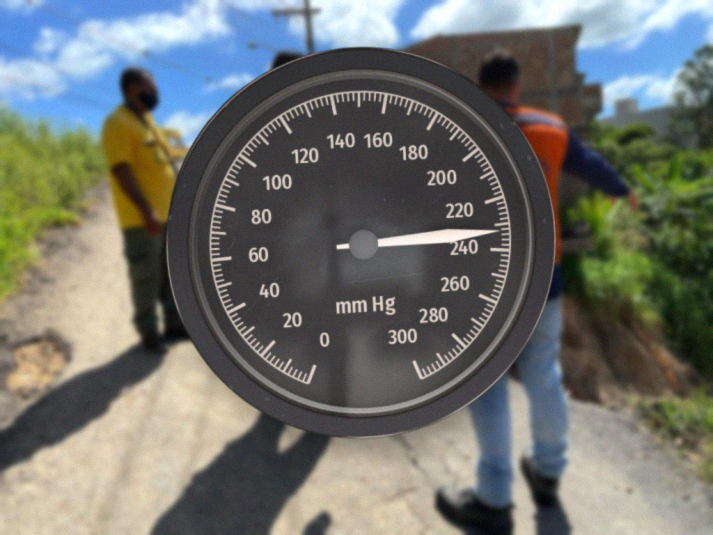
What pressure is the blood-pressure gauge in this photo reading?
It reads 232 mmHg
